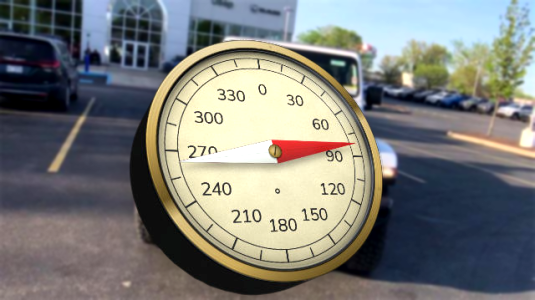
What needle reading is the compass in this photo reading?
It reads 82.5 °
